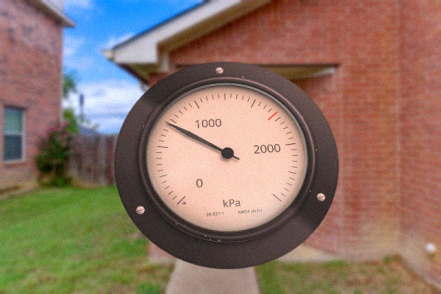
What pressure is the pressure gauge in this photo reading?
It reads 700 kPa
